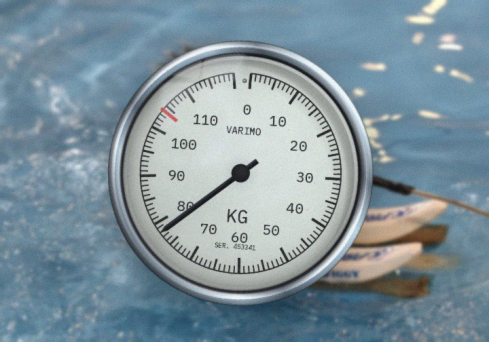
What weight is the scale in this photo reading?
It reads 78 kg
